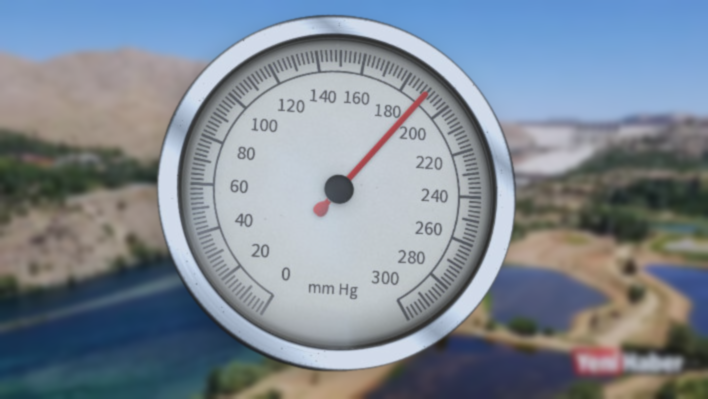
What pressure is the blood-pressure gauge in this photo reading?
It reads 190 mmHg
